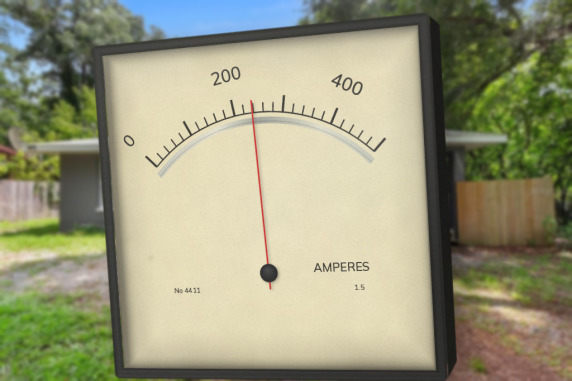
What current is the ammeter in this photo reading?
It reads 240 A
